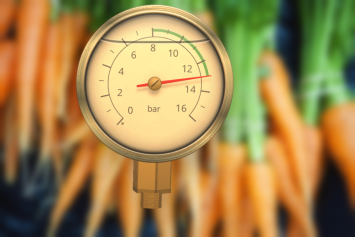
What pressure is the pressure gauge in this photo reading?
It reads 13 bar
